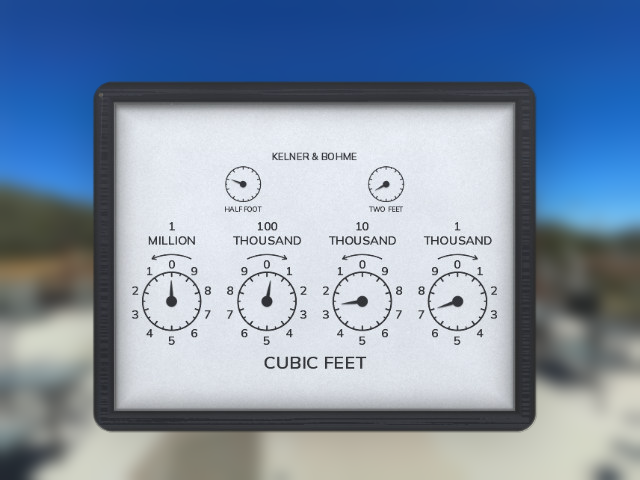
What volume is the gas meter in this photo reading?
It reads 2700 ft³
